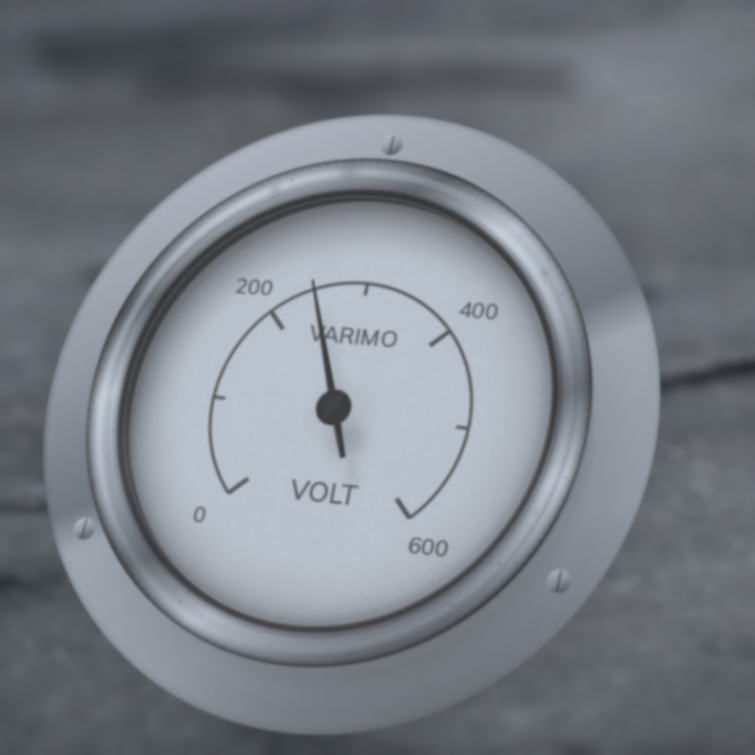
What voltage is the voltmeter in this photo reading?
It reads 250 V
